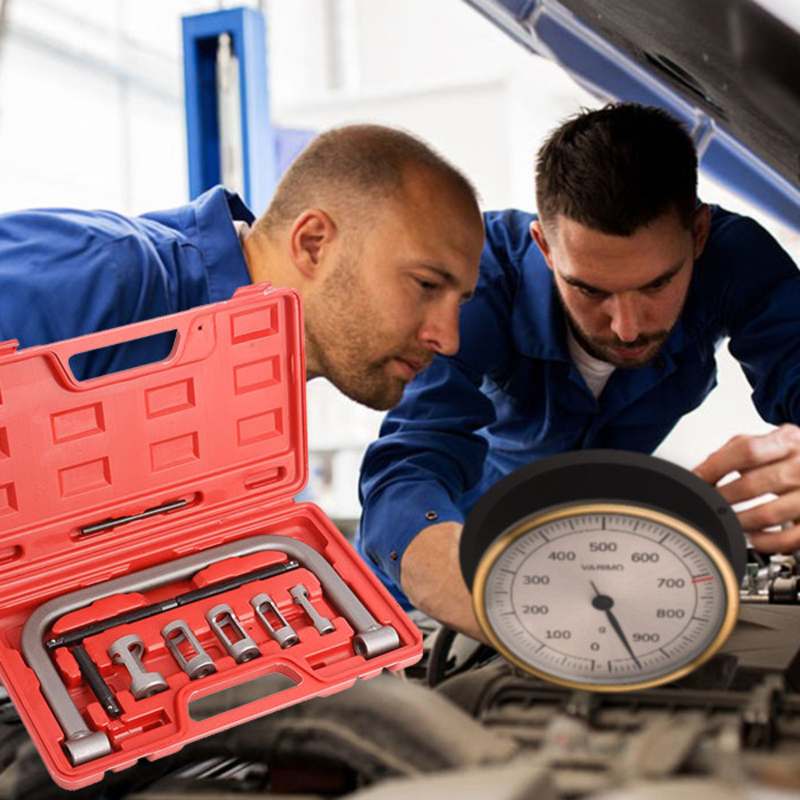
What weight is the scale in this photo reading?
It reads 950 g
